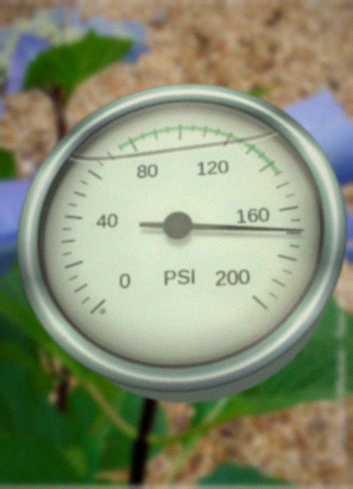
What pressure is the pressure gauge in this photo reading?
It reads 170 psi
